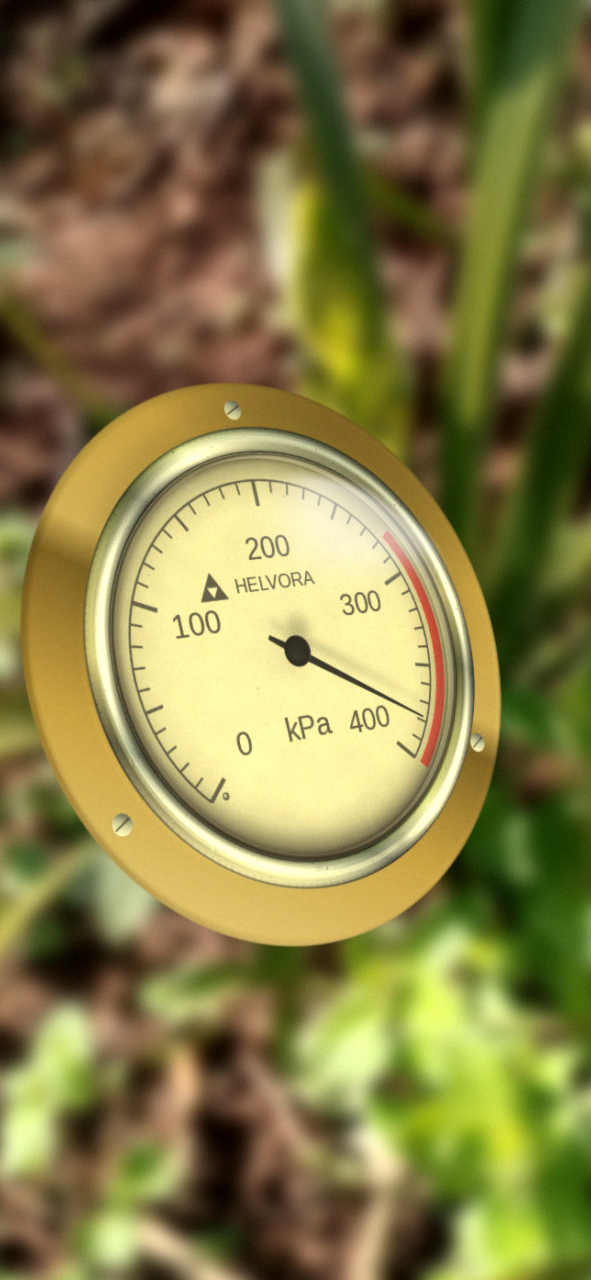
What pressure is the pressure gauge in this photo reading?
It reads 380 kPa
